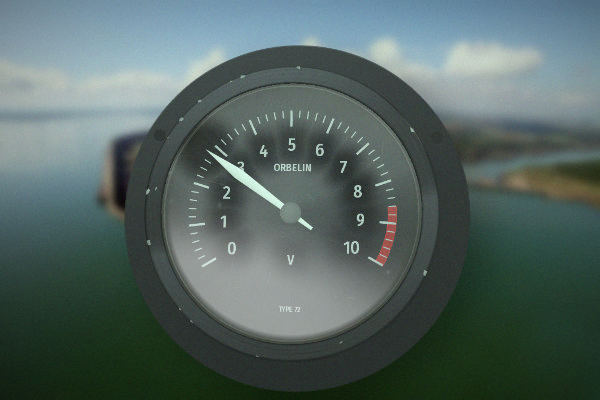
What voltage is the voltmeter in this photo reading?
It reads 2.8 V
